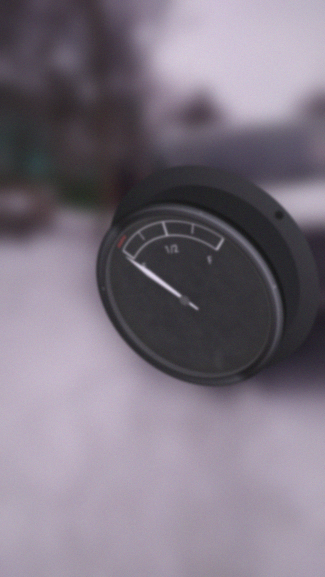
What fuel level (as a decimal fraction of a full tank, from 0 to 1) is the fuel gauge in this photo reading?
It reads 0
